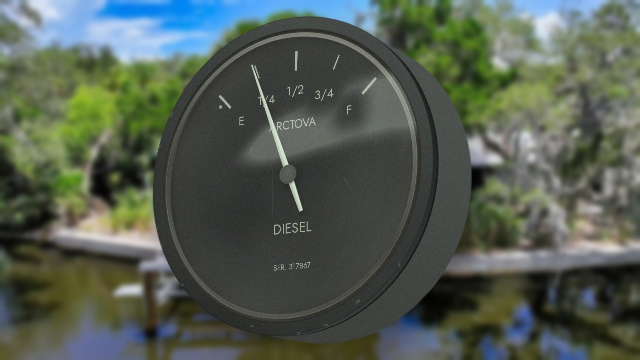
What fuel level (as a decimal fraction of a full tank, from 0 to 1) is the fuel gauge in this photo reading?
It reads 0.25
